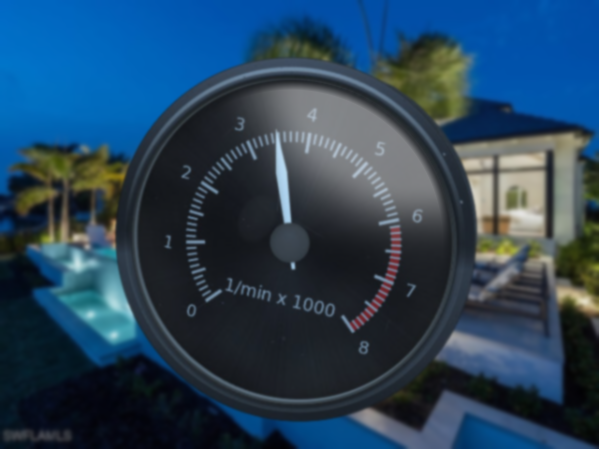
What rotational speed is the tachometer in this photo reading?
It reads 3500 rpm
